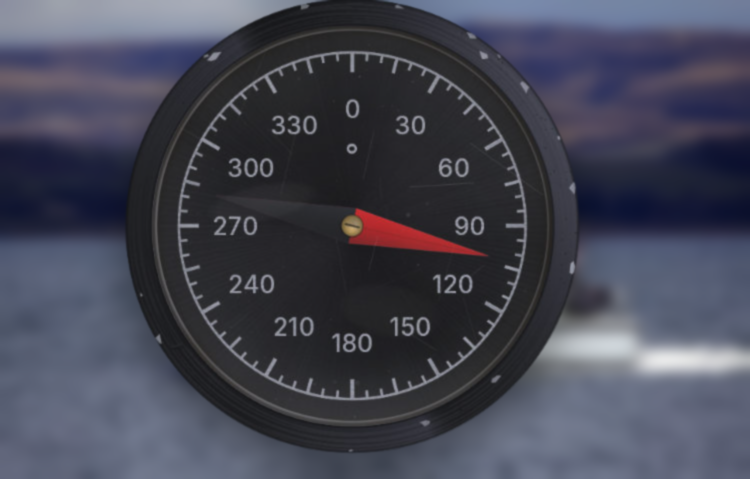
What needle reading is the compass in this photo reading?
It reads 102.5 °
